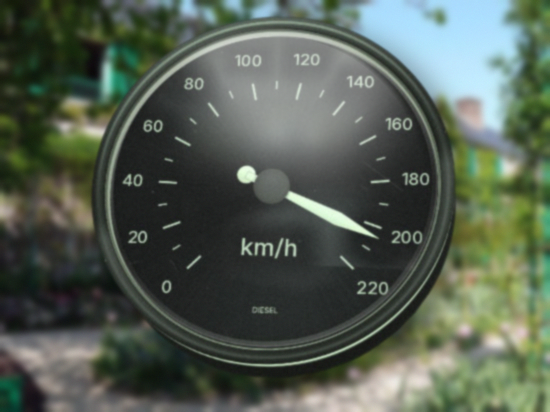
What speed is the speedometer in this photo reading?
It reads 205 km/h
